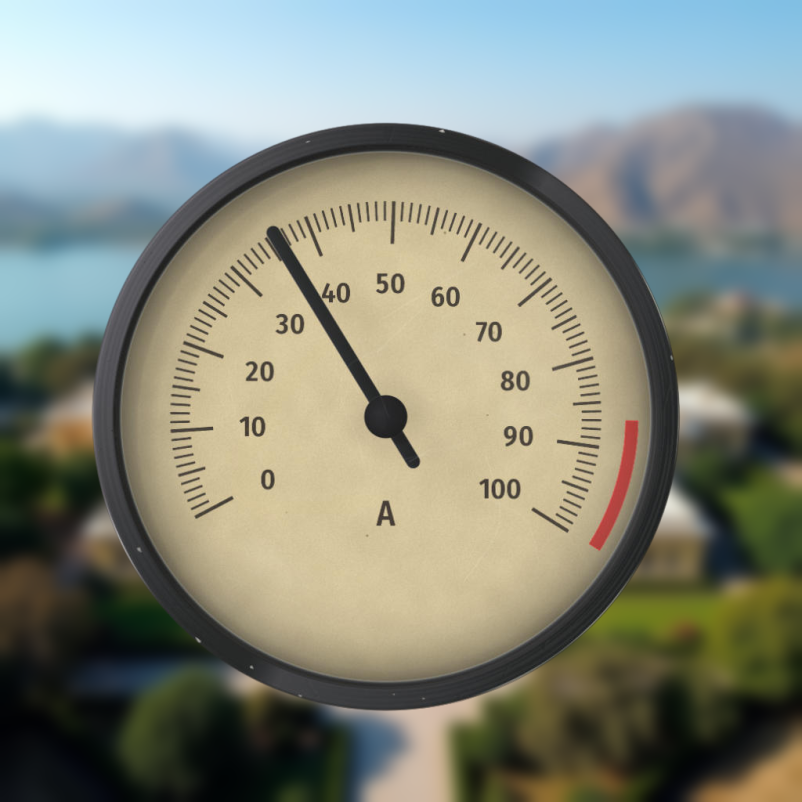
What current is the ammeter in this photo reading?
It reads 36 A
